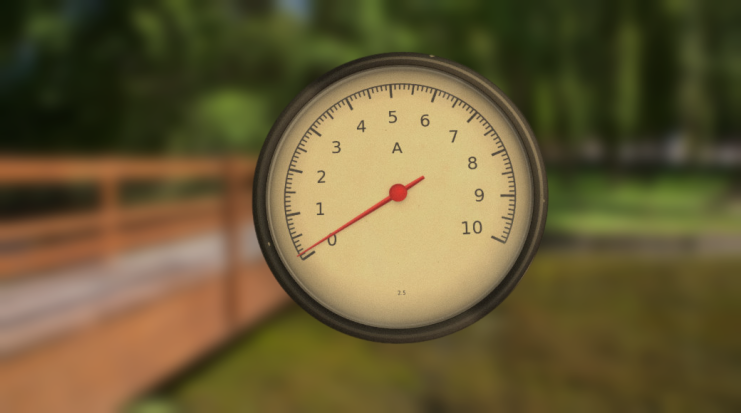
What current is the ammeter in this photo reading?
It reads 0.1 A
